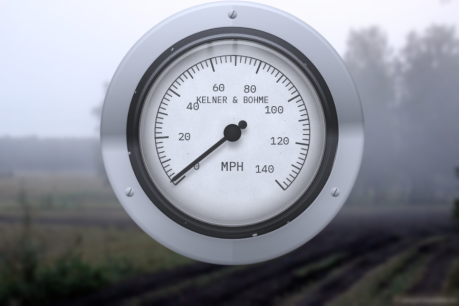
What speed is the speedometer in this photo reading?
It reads 2 mph
